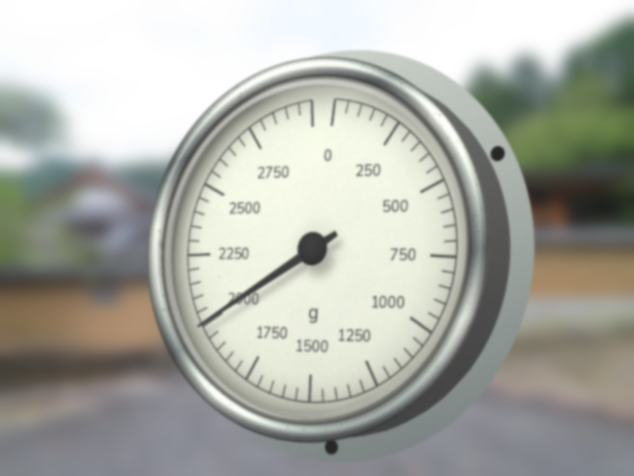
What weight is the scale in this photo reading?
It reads 2000 g
